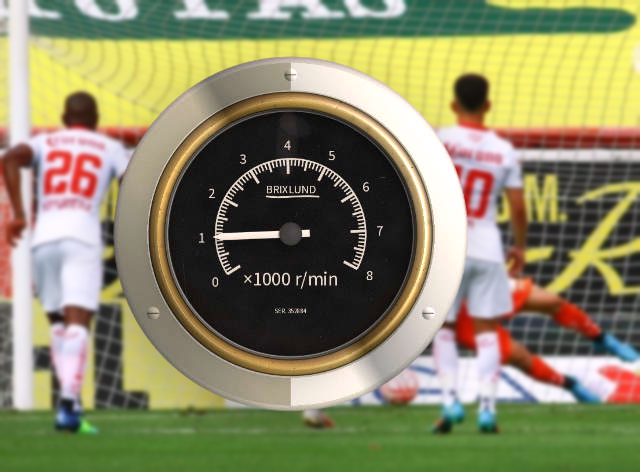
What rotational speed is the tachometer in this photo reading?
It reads 1000 rpm
